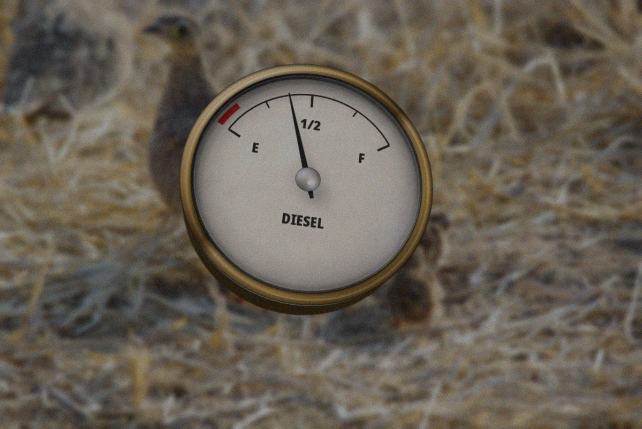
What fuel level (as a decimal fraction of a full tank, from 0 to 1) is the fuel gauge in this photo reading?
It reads 0.375
